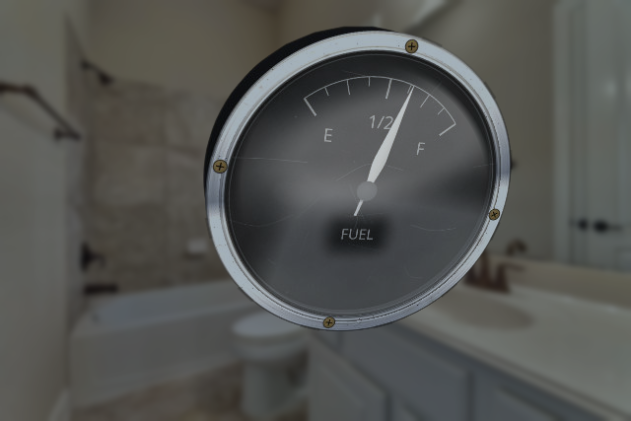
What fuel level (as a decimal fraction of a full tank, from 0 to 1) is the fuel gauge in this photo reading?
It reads 0.625
